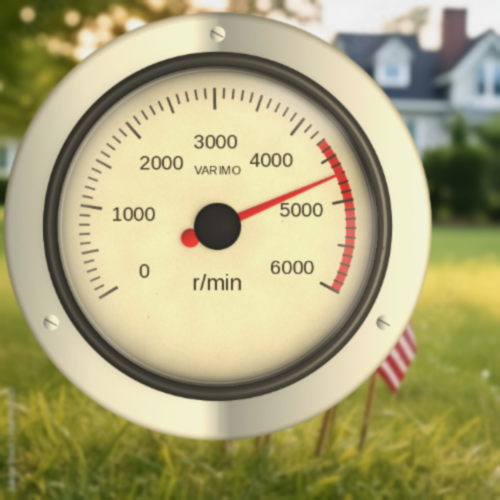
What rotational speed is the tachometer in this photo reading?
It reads 4700 rpm
